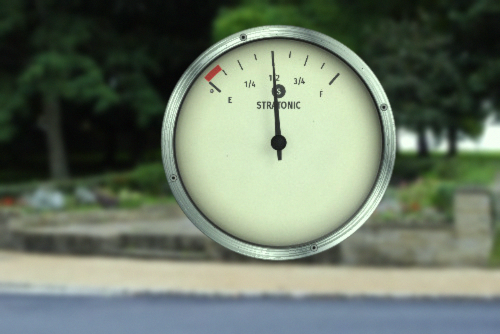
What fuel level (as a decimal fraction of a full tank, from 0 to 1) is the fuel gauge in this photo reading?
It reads 0.5
